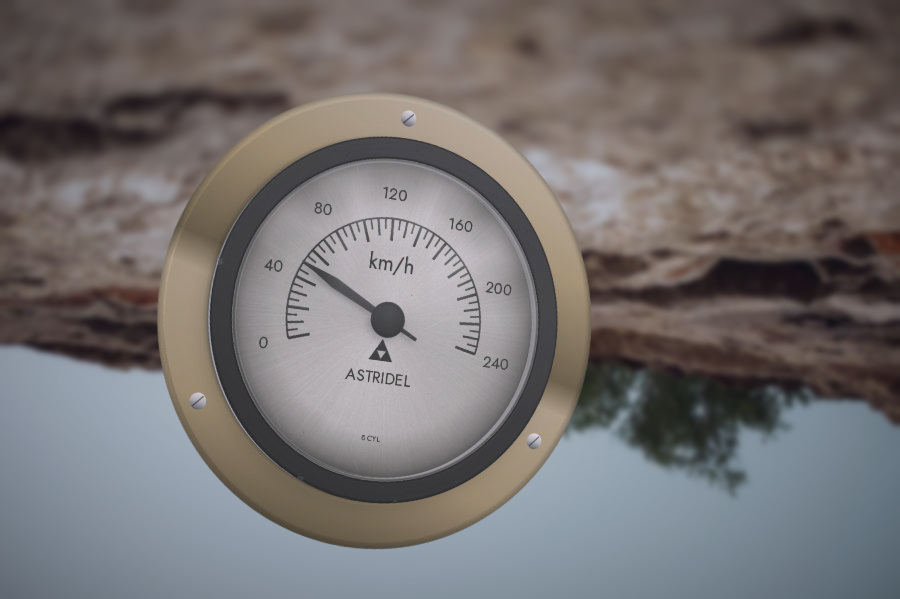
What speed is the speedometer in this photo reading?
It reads 50 km/h
